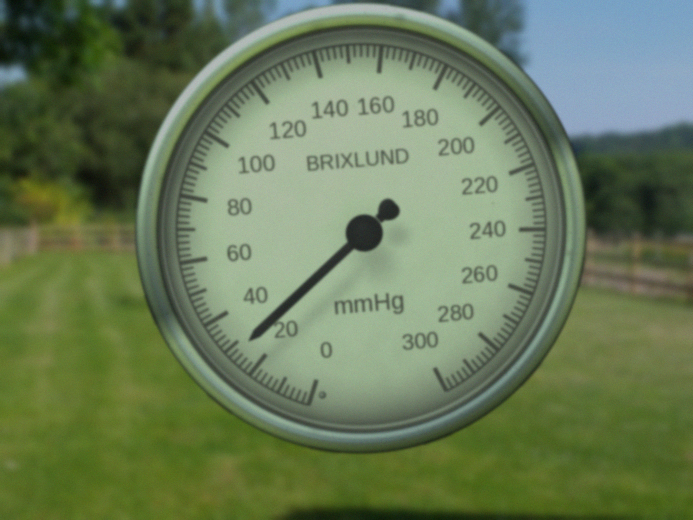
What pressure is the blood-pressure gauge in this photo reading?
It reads 28 mmHg
